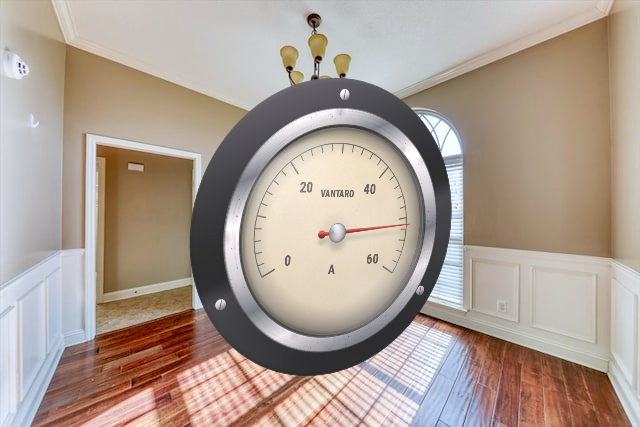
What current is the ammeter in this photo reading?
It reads 51 A
